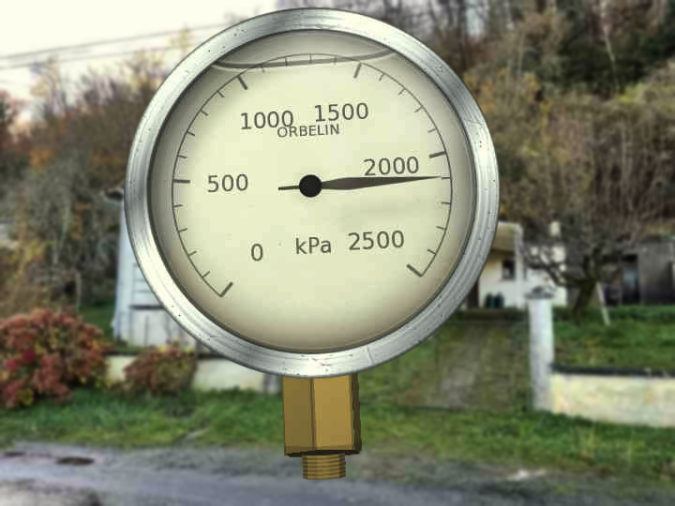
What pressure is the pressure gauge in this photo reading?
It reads 2100 kPa
